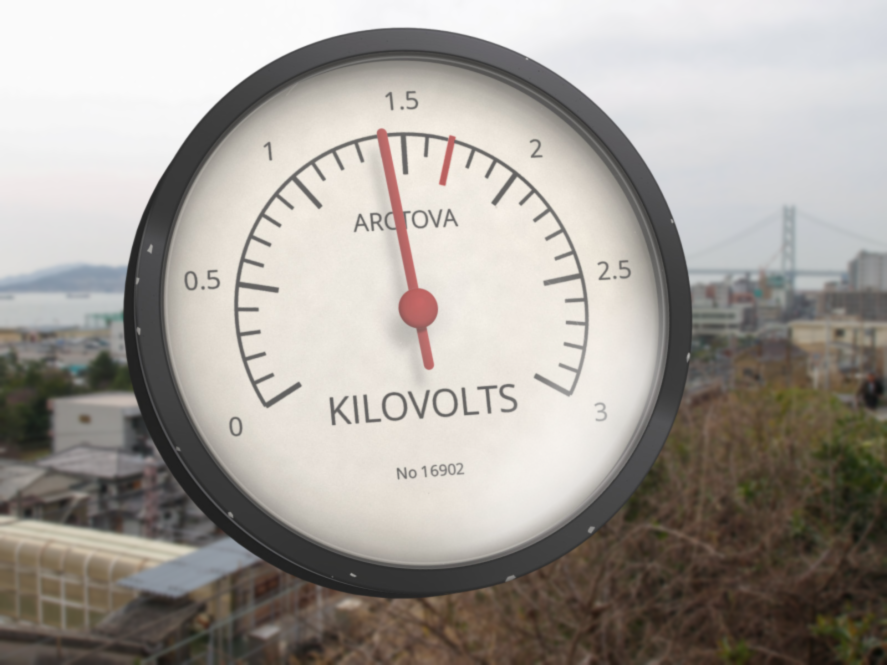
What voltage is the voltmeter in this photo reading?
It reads 1.4 kV
